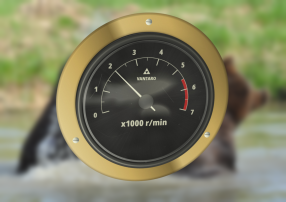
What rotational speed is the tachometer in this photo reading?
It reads 2000 rpm
